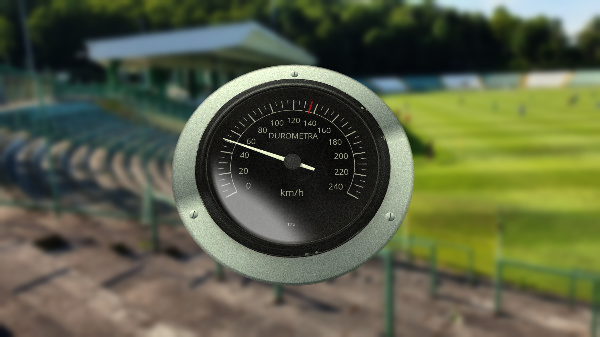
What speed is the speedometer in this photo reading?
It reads 50 km/h
